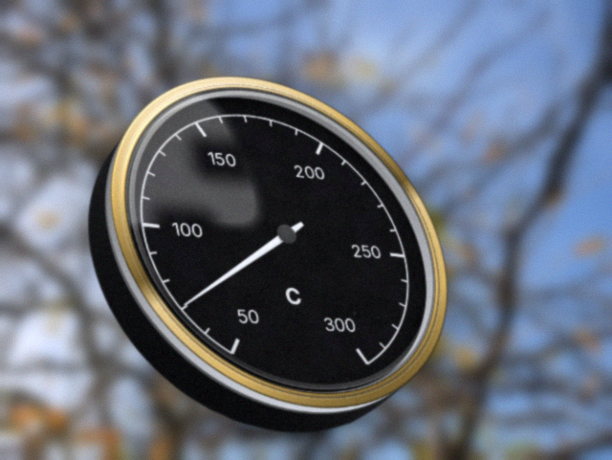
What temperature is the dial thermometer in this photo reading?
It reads 70 °C
